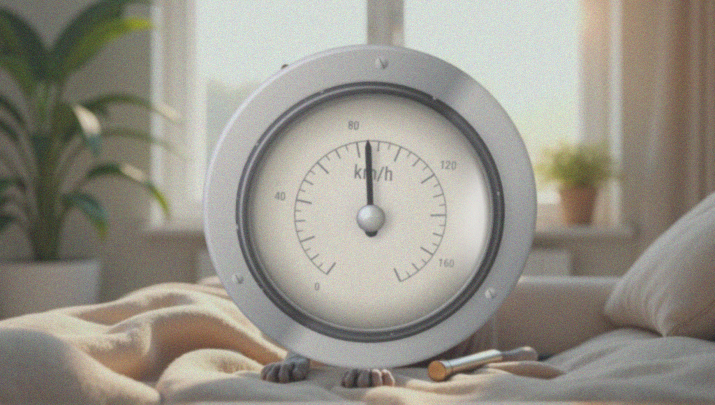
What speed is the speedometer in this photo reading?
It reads 85 km/h
